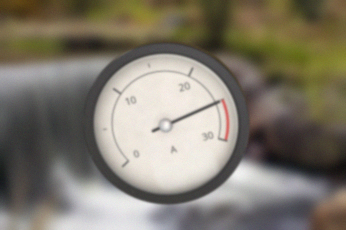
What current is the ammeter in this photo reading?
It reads 25 A
